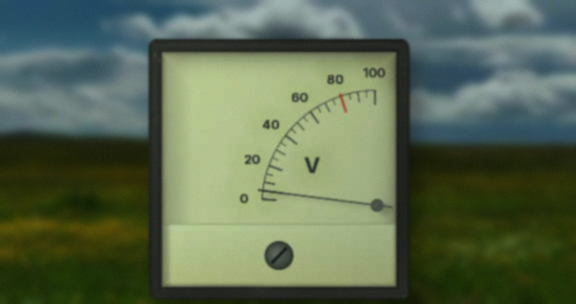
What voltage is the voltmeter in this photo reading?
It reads 5 V
